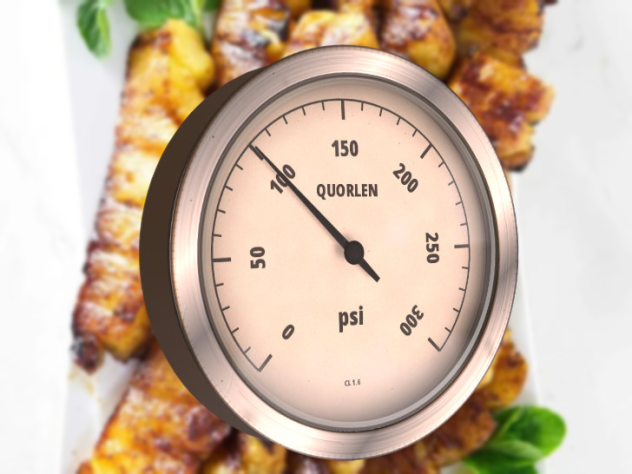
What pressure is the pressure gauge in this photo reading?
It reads 100 psi
